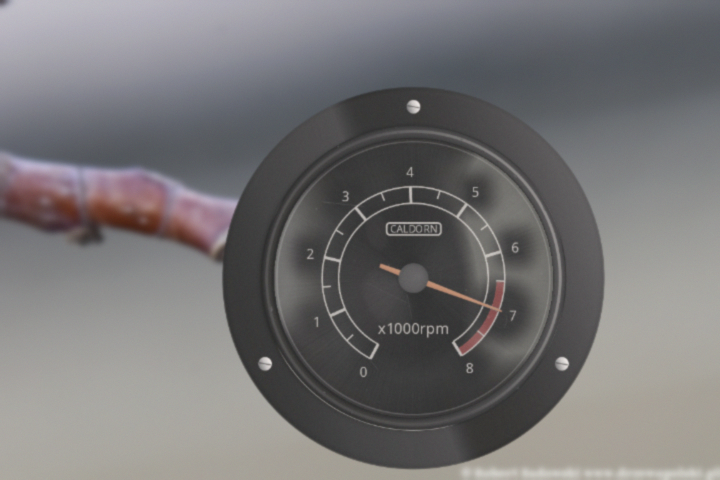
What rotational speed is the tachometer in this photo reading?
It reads 7000 rpm
